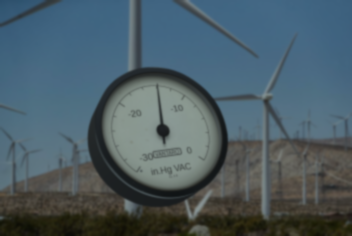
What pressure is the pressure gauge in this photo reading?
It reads -14 inHg
